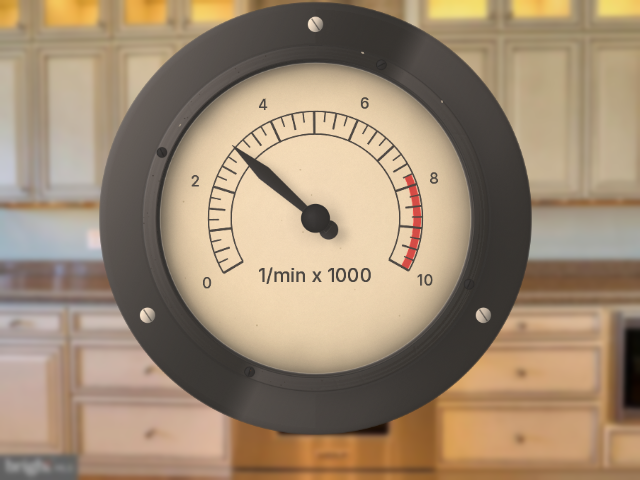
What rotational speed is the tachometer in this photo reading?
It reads 3000 rpm
